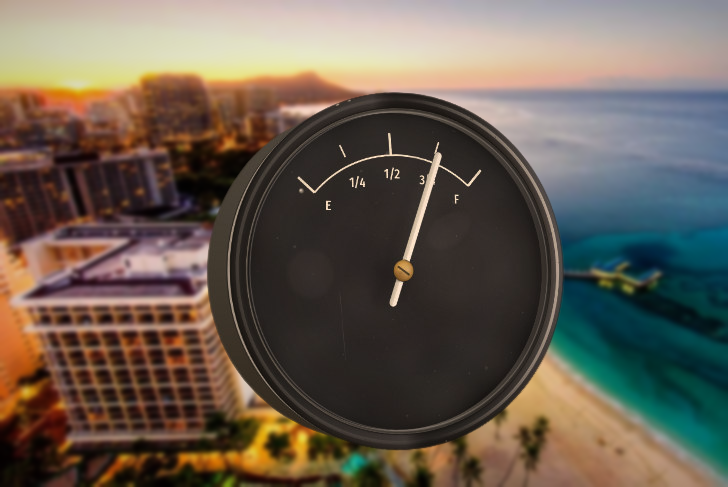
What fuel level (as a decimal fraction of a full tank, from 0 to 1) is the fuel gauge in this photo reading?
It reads 0.75
